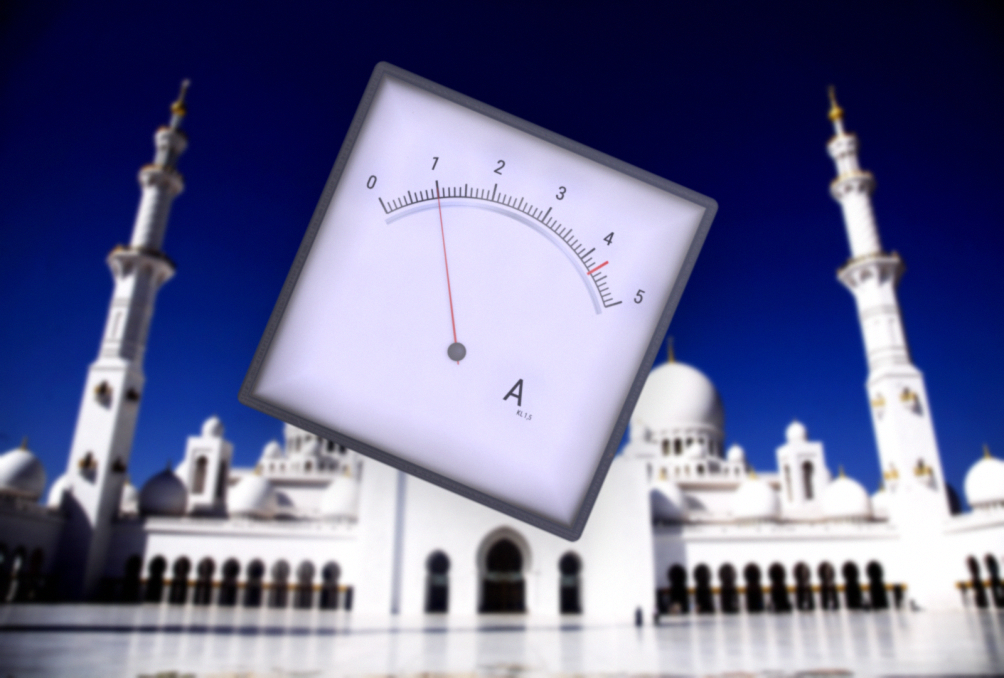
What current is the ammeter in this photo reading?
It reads 1 A
